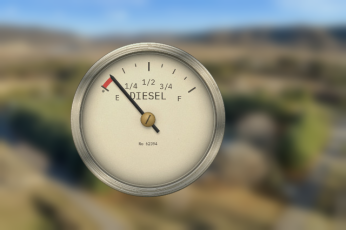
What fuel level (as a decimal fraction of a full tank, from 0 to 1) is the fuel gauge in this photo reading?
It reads 0.125
